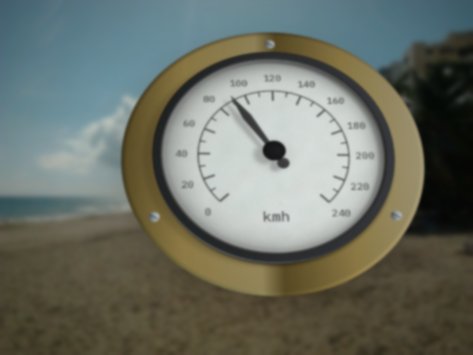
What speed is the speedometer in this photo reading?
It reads 90 km/h
